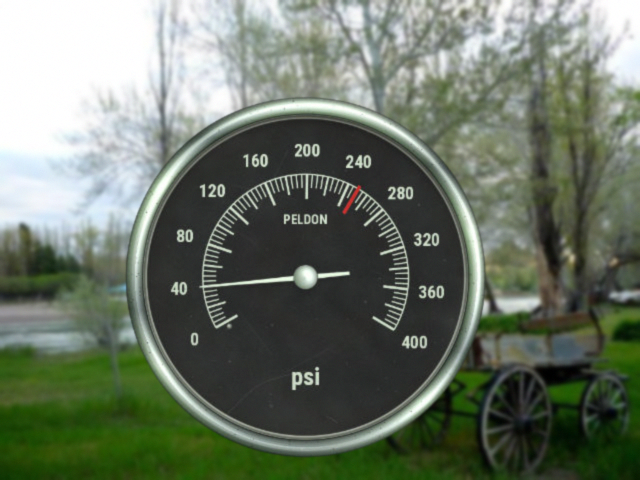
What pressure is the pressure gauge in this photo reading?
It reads 40 psi
